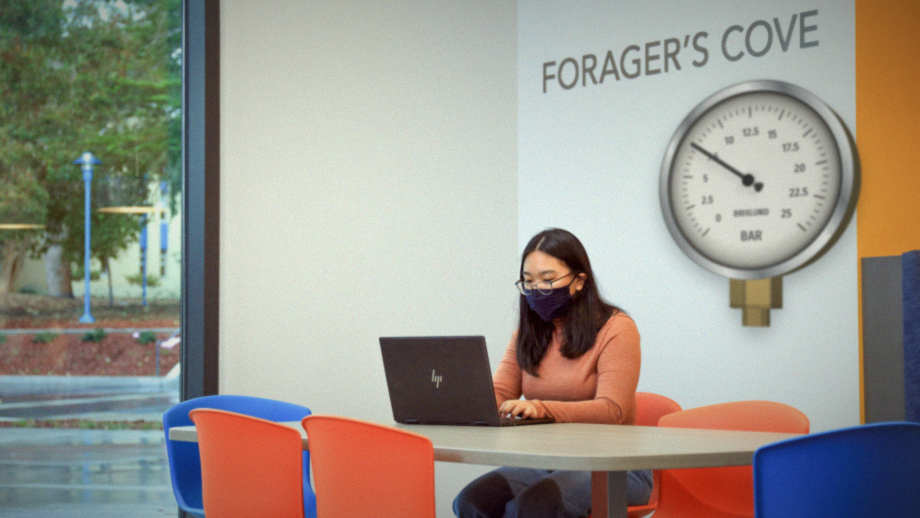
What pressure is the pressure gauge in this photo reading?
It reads 7.5 bar
